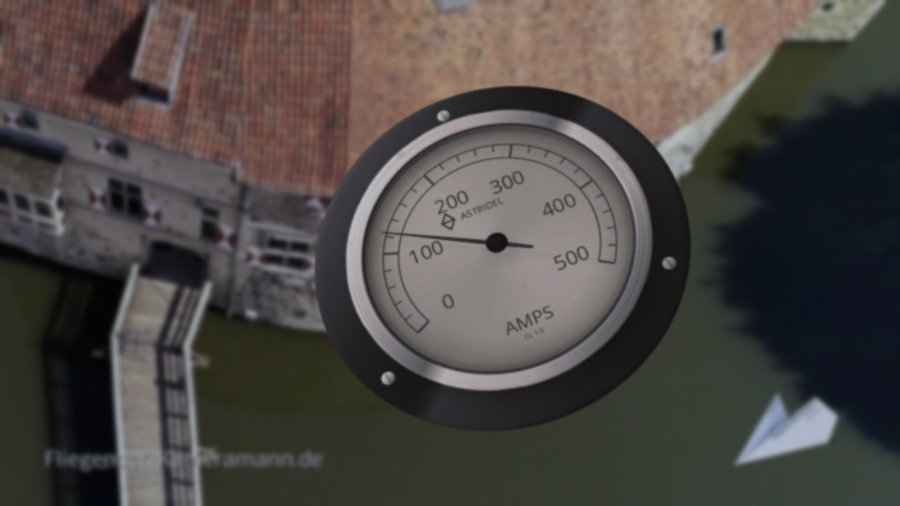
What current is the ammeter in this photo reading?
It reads 120 A
